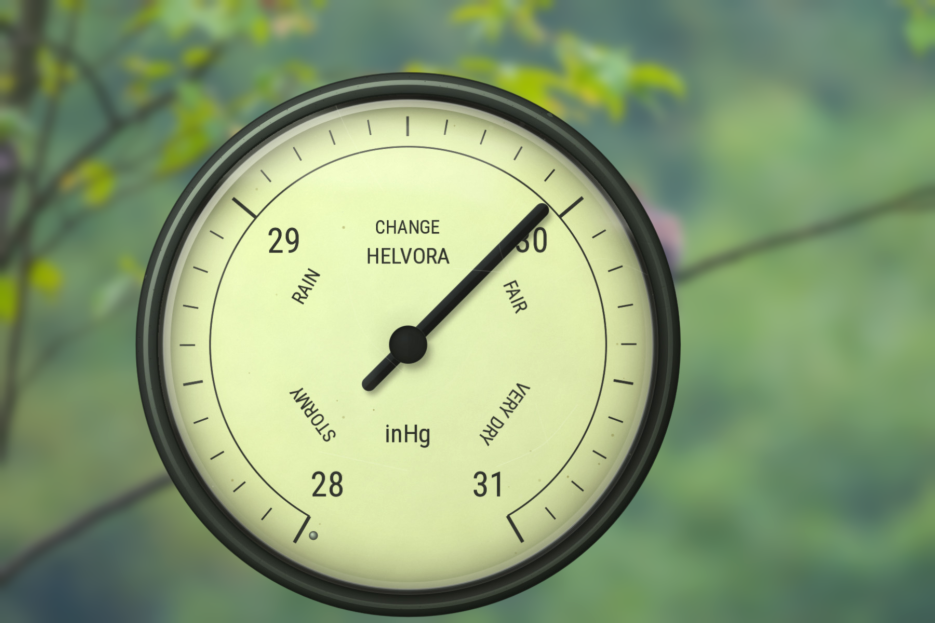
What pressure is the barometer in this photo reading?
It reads 29.95 inHg
